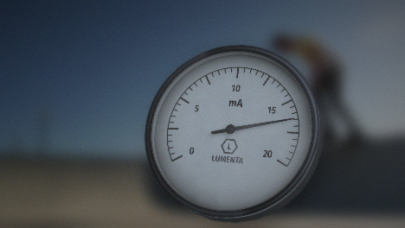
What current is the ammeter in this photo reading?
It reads 16.5 mA
